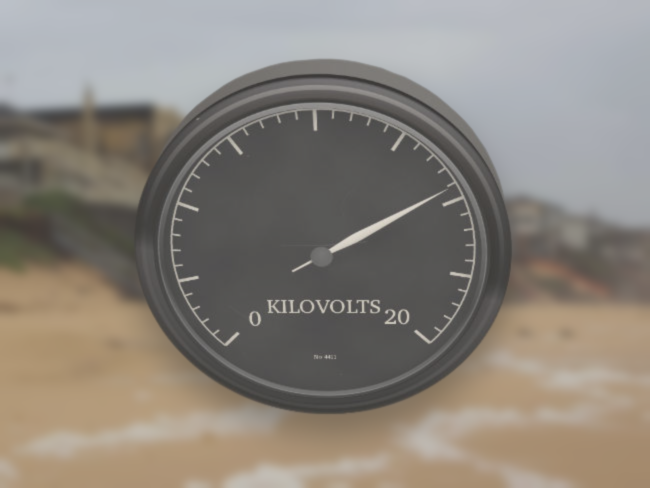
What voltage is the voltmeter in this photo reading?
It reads 14.5 kV
